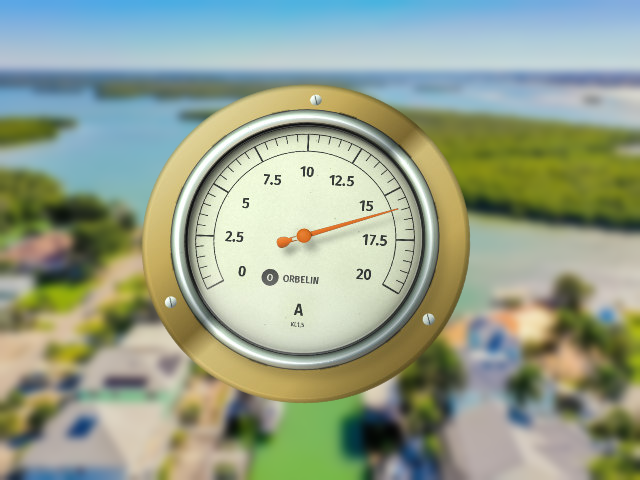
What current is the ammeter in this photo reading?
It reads 16 A
